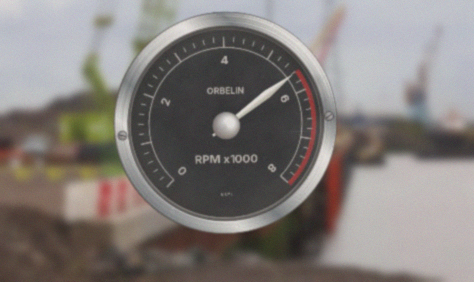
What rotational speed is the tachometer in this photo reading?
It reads 5600 rpm
